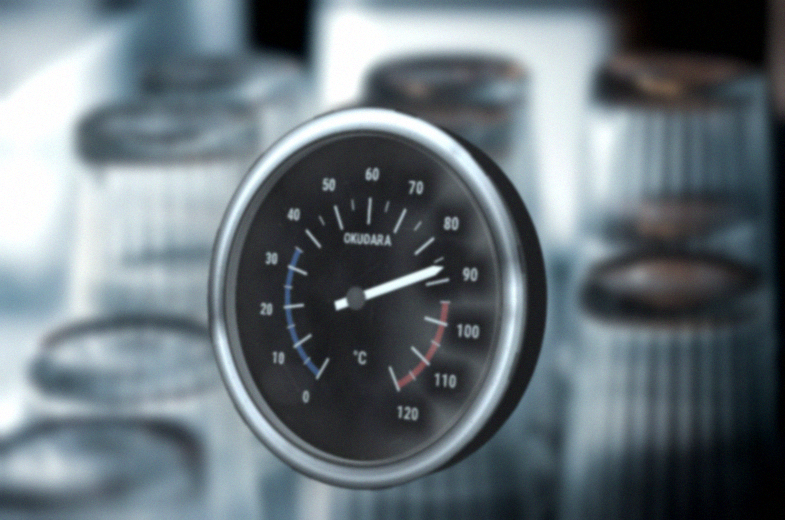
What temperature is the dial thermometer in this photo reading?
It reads 87.5 °C
